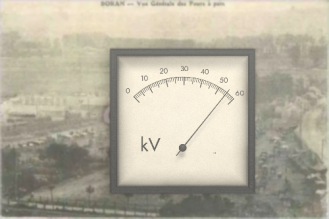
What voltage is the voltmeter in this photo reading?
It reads 55 kV
